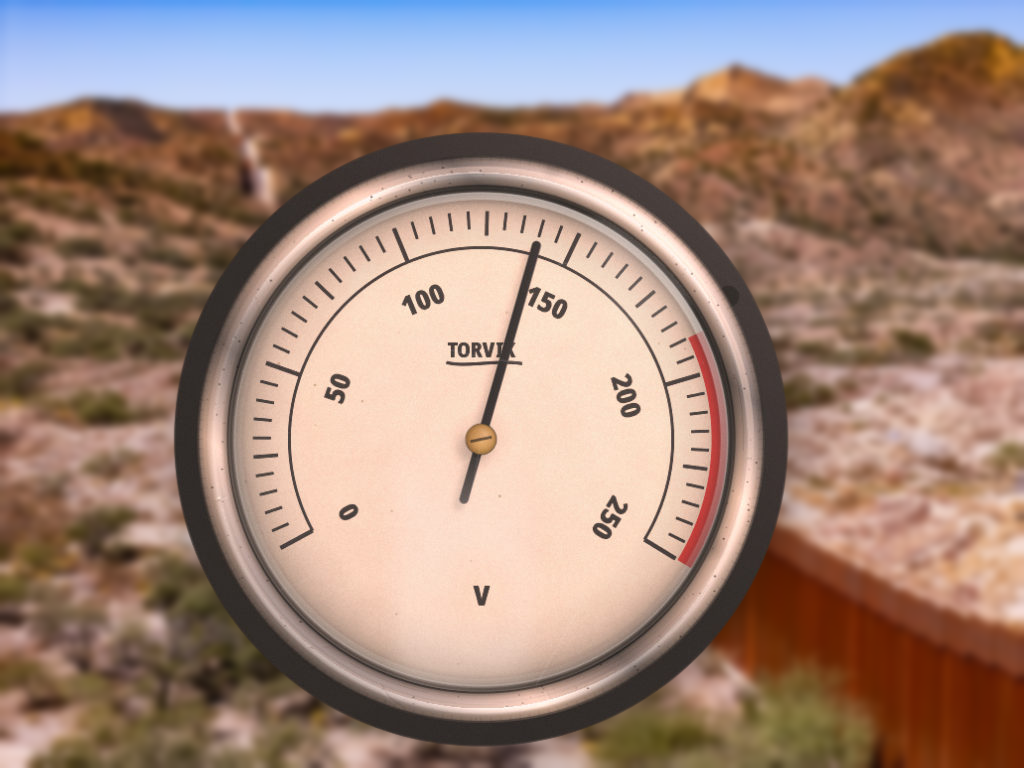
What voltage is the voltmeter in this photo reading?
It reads 140 V
